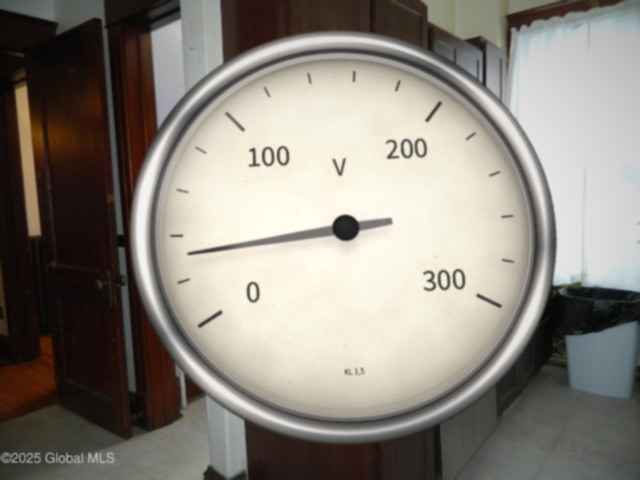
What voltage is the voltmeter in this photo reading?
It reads 30 V
